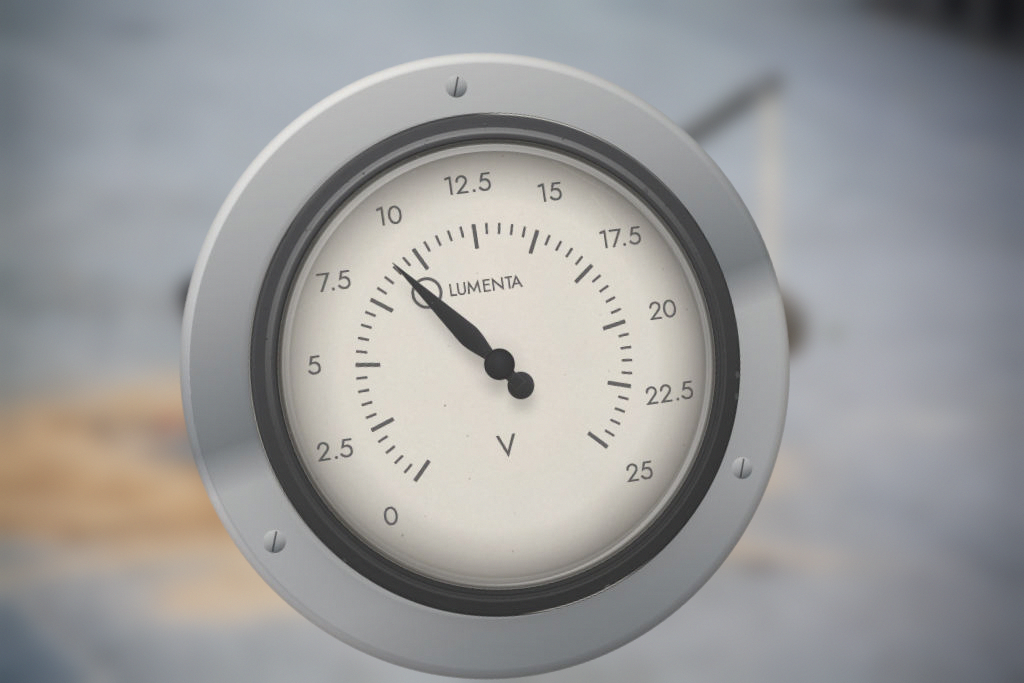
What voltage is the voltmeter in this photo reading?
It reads 9 V
